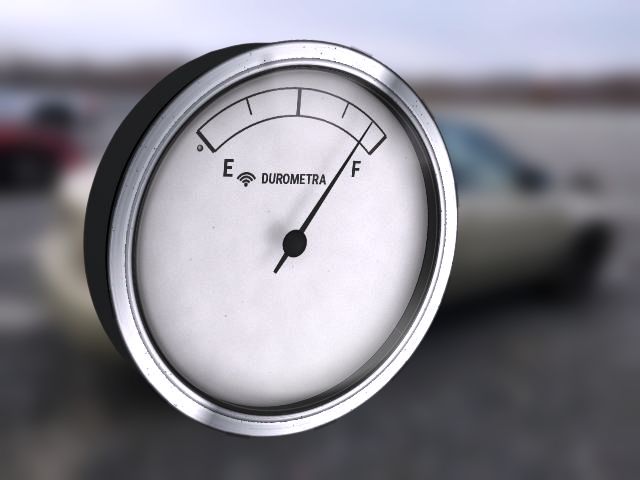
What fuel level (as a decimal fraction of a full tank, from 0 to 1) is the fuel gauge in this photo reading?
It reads 0.875
